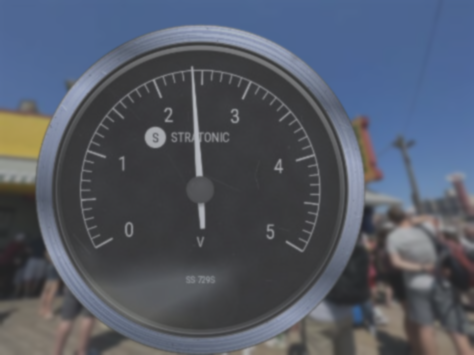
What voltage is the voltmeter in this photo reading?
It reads 2.4 V
